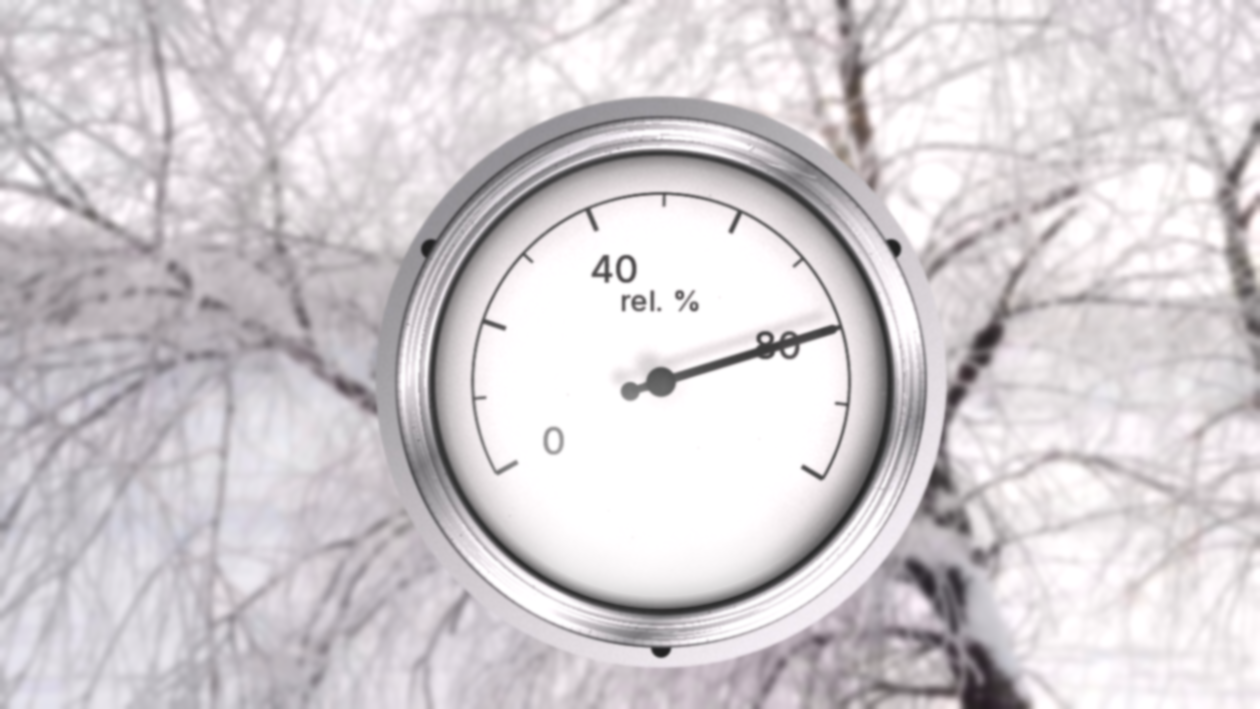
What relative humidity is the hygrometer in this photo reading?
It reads 80 %
